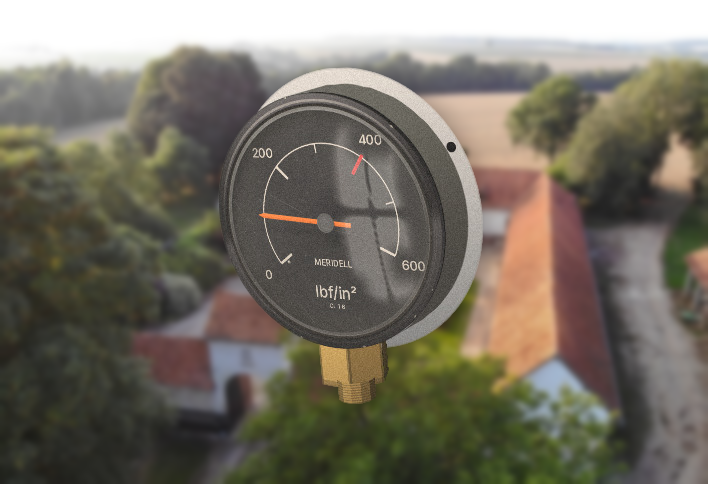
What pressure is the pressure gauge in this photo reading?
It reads 100 psi
